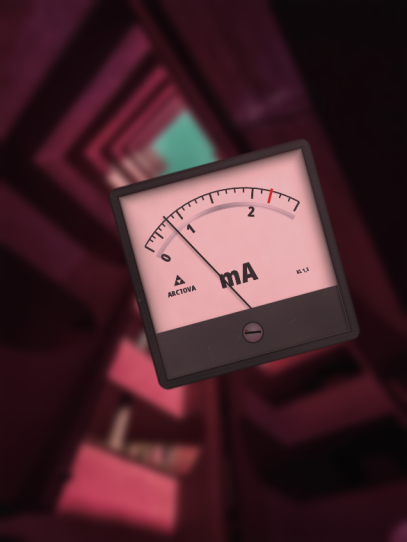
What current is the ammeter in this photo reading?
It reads 0.8 mA
